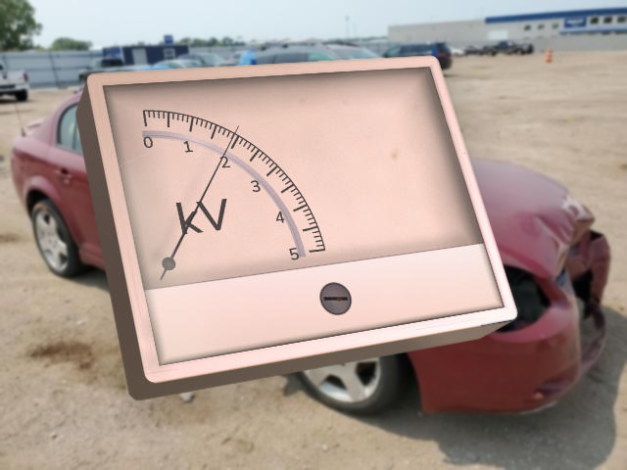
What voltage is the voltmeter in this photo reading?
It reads 1.9 kV
